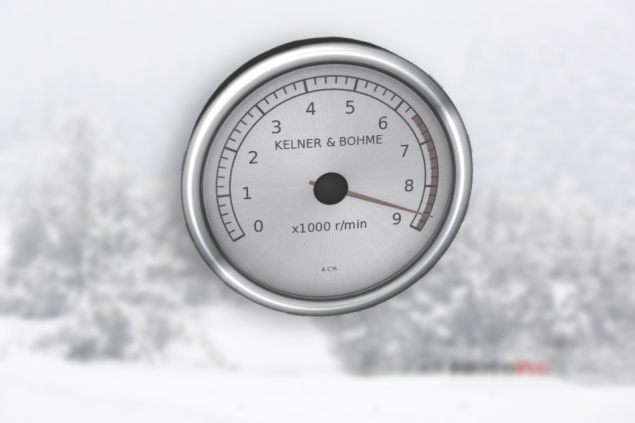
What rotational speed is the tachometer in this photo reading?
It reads 8600 rpm
